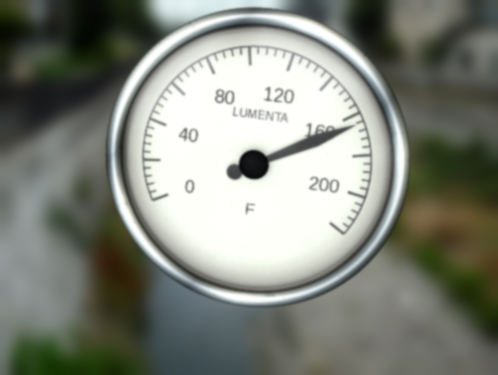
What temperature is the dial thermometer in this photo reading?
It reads 164 °F
